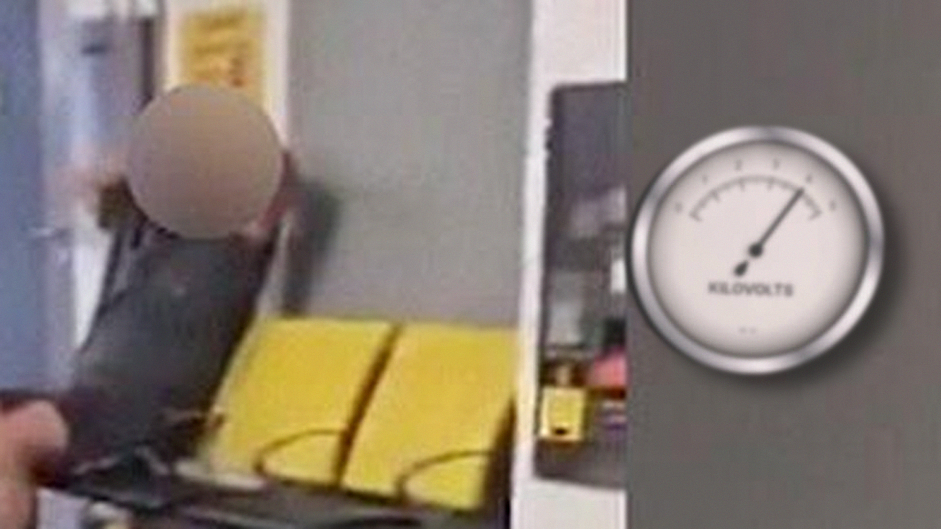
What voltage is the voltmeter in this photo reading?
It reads 4 kV
